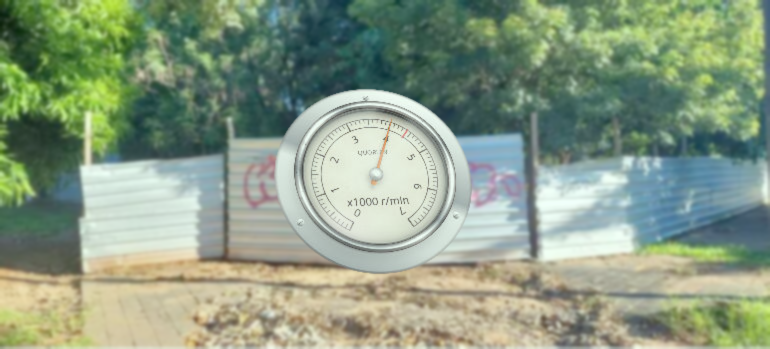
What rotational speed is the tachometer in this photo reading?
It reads 4000 rpm
